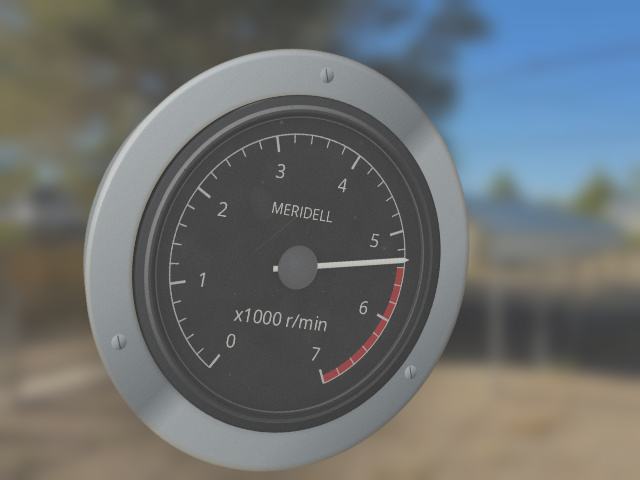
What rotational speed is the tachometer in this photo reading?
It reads 5300 rpm
